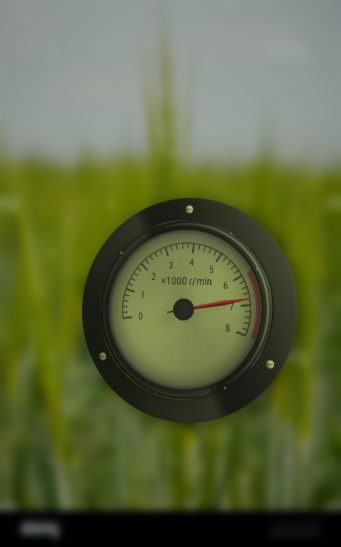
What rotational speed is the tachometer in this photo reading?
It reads 6800 rpm
